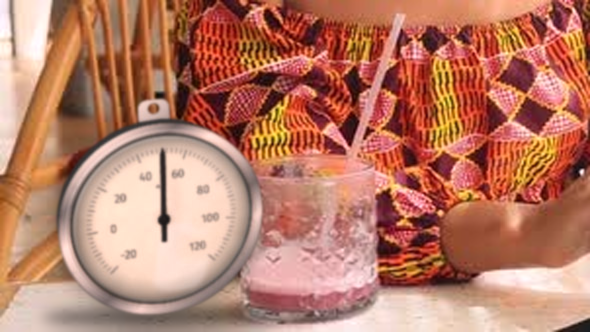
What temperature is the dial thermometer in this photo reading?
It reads 50 °F
